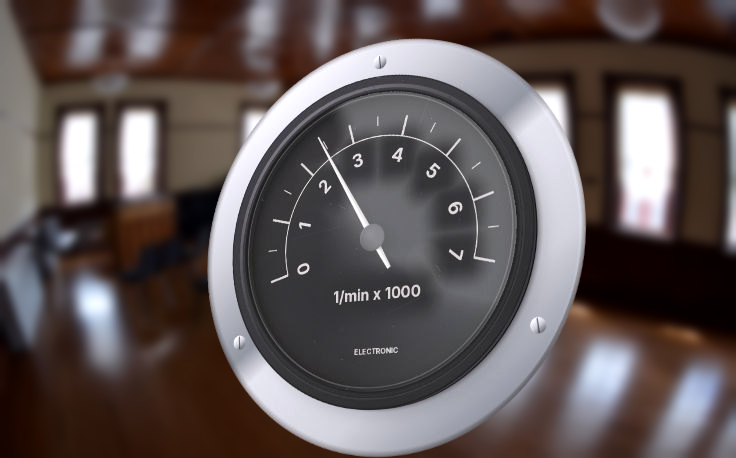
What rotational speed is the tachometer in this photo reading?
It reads 2500 rpm
